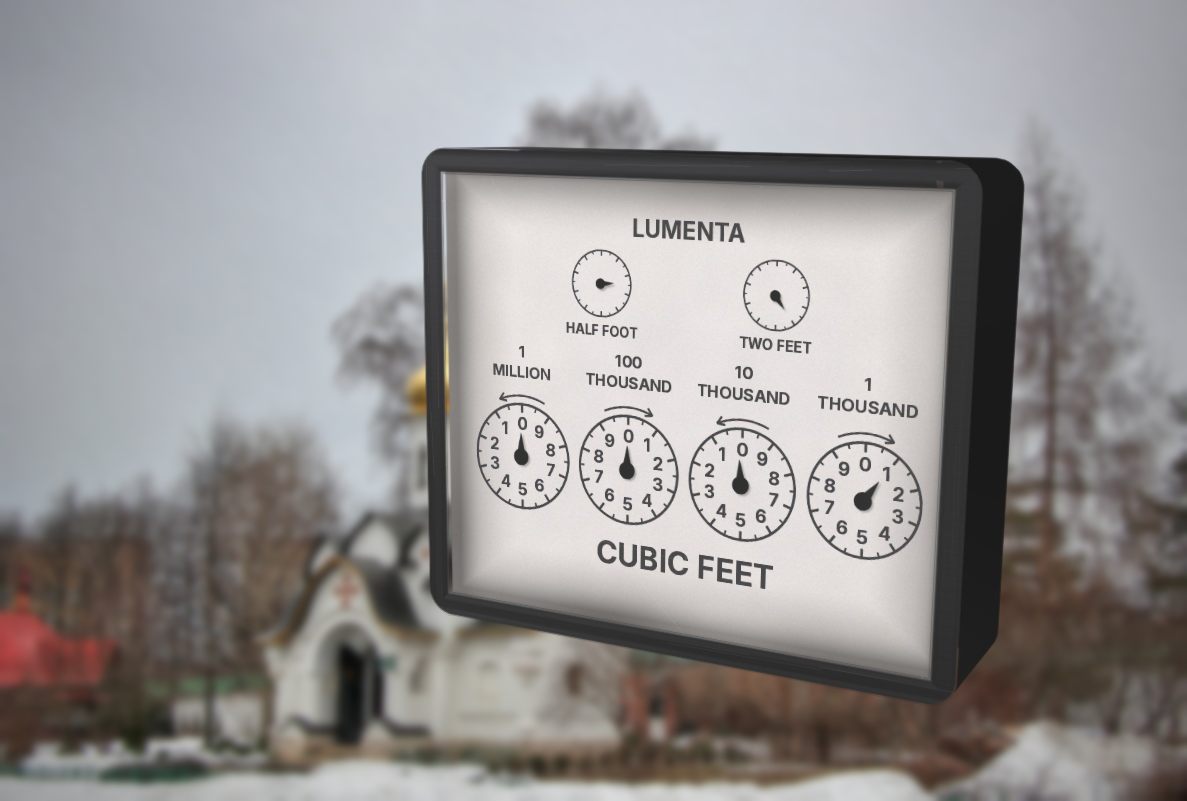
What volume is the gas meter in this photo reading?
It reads 100 ft³
